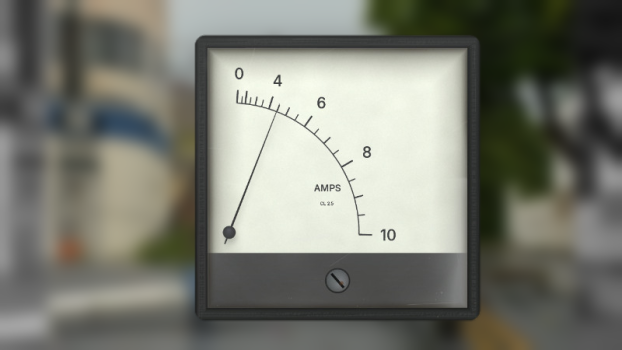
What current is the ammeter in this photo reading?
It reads 4.5 A
